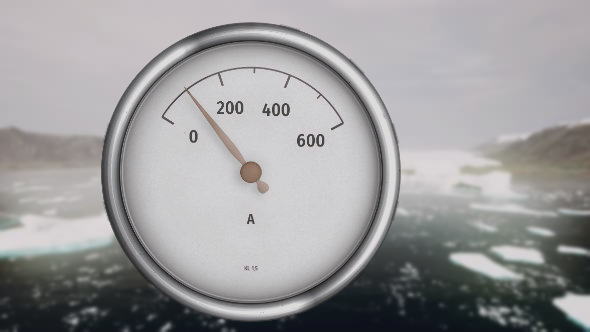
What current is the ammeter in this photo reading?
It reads 100 A
